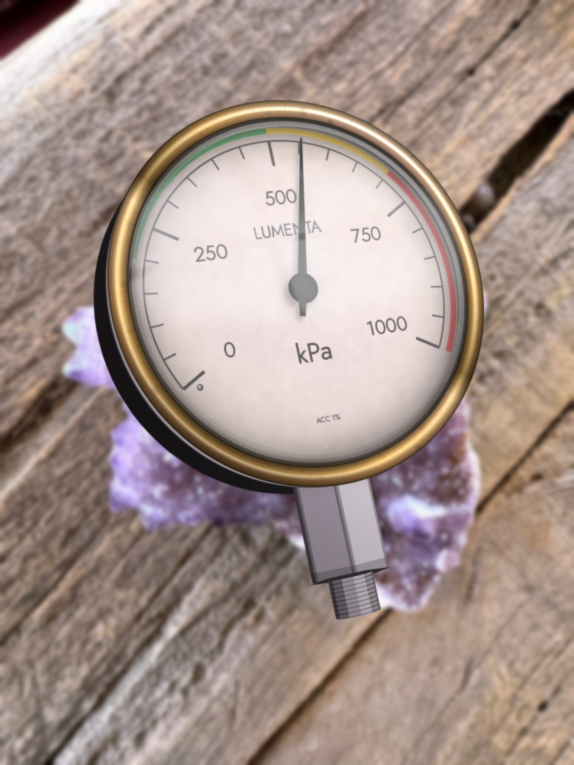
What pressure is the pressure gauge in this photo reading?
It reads 550 kPa
